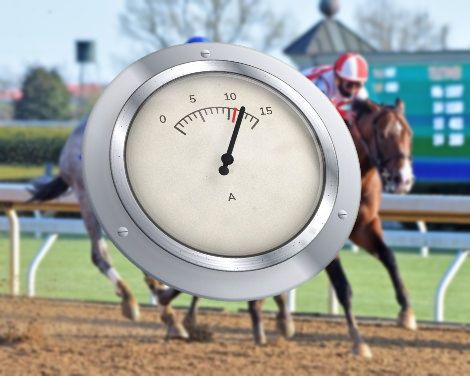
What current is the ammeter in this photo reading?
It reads 12 A
